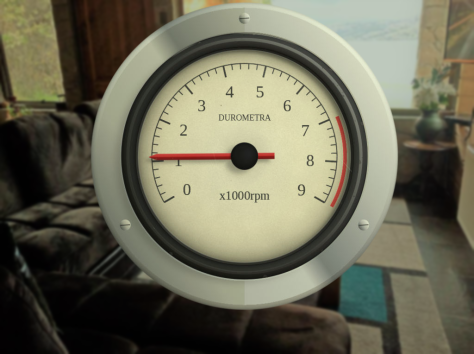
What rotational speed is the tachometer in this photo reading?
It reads 1100 rpm
